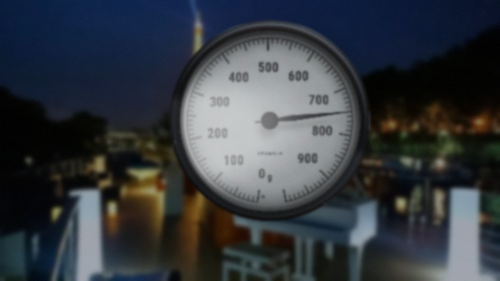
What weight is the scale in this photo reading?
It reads 750 g
